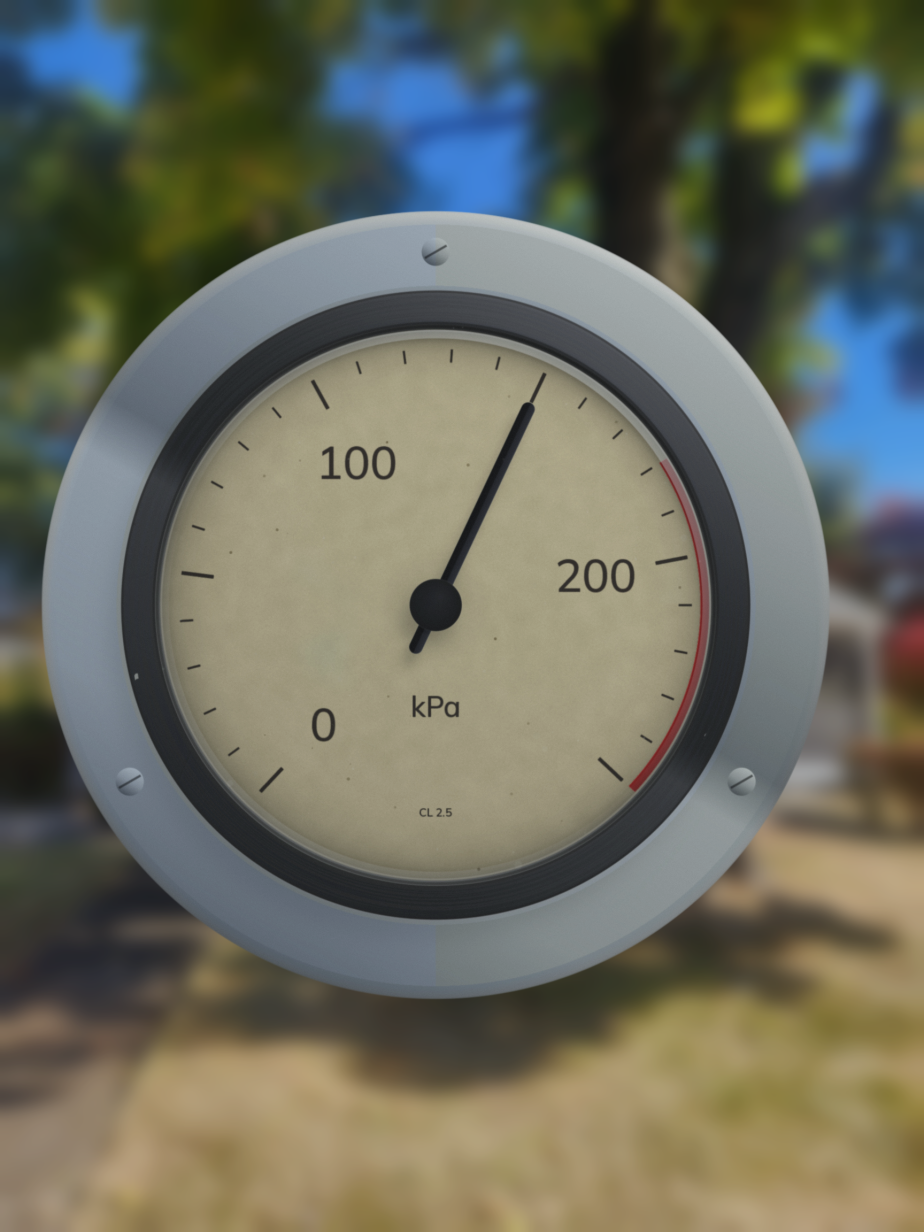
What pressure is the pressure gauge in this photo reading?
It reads 150 kPa
